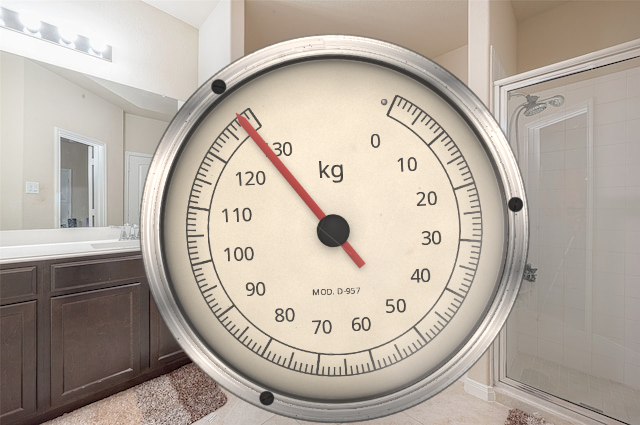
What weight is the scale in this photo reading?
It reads 128 kg
